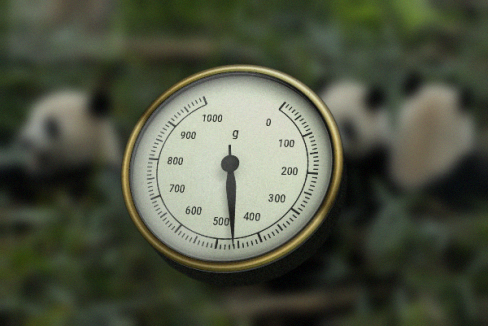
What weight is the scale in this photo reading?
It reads 460 g
